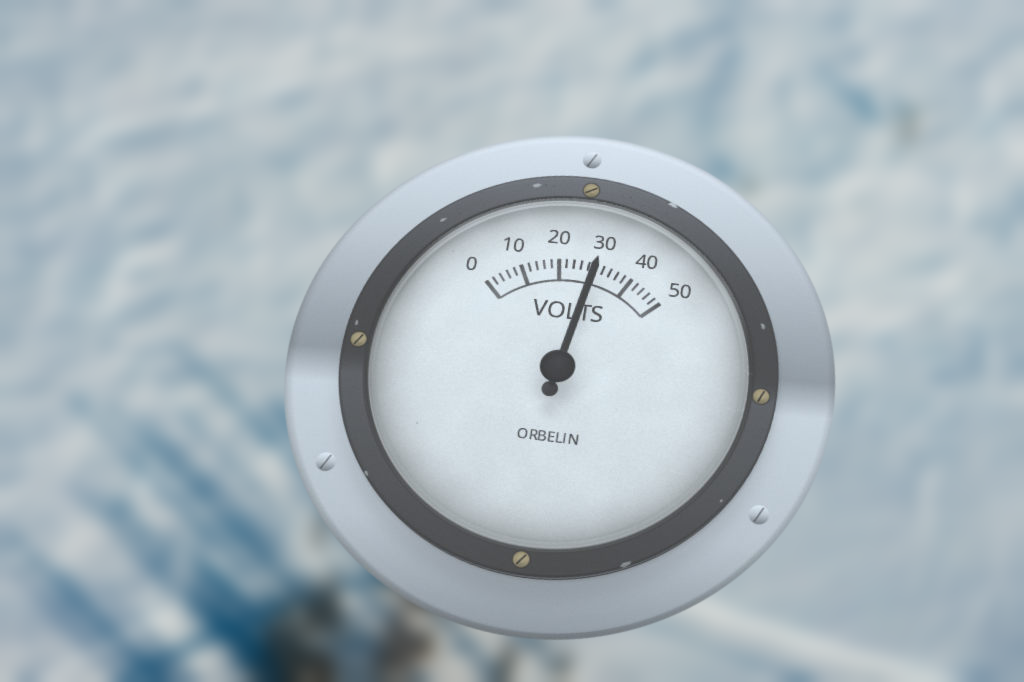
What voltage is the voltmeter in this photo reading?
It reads 30 V
